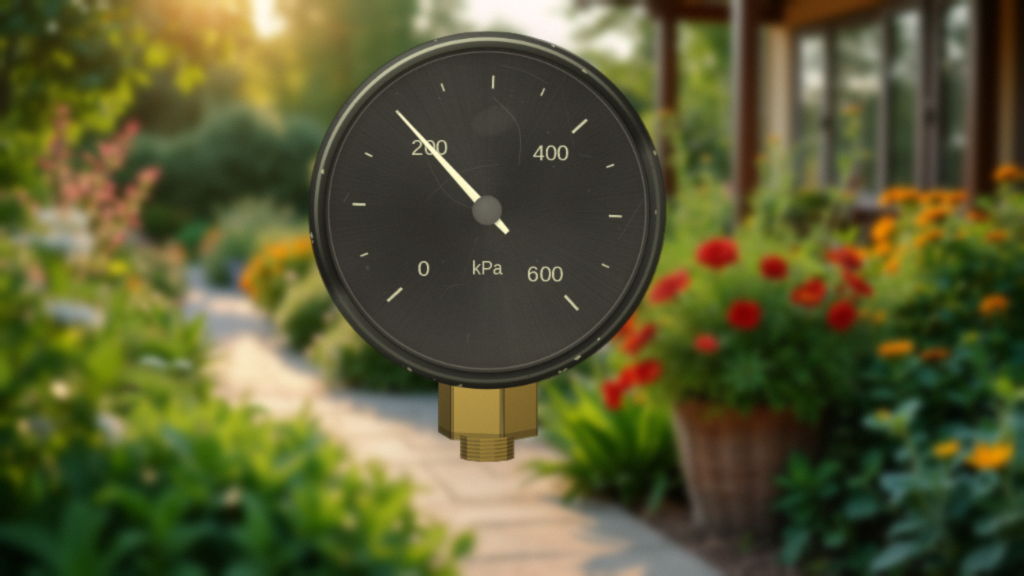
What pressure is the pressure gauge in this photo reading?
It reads 200 kPa
